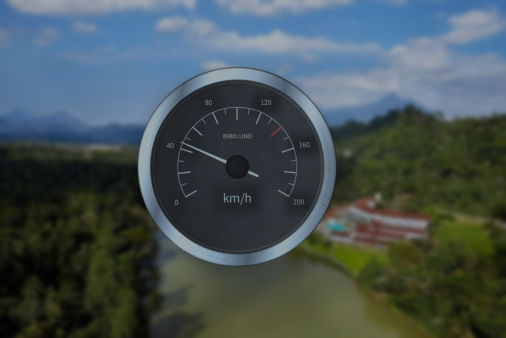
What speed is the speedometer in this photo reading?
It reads 45 km/h
